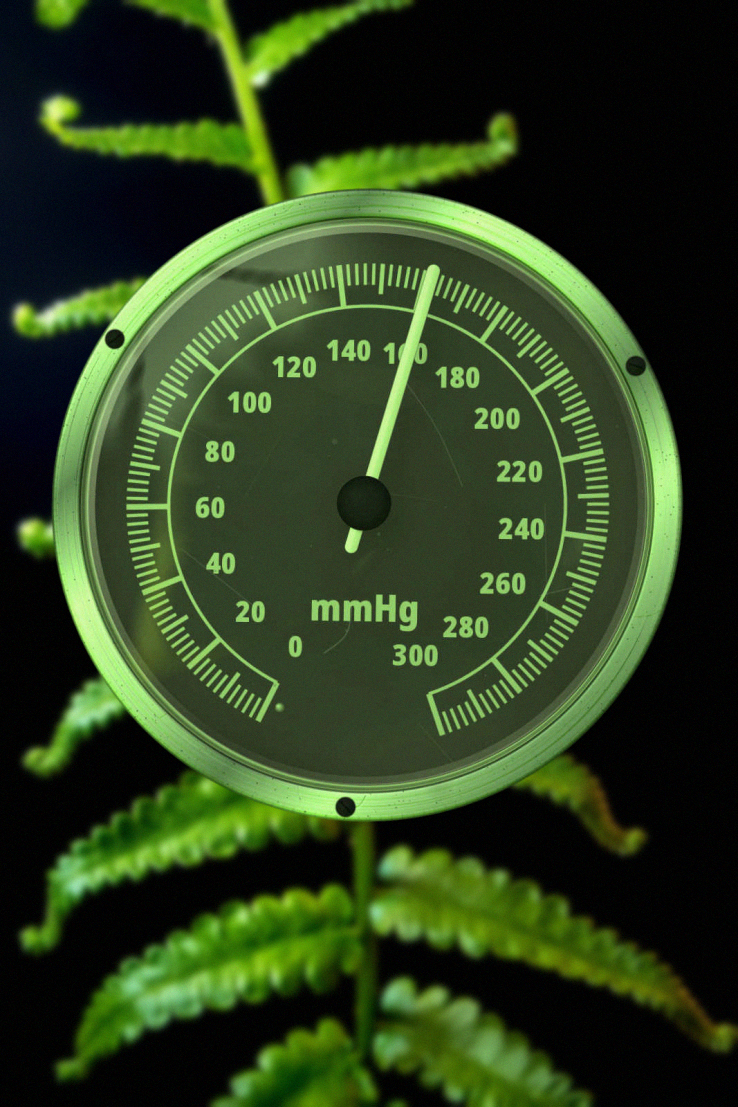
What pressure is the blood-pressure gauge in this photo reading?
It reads 162 mmHg
